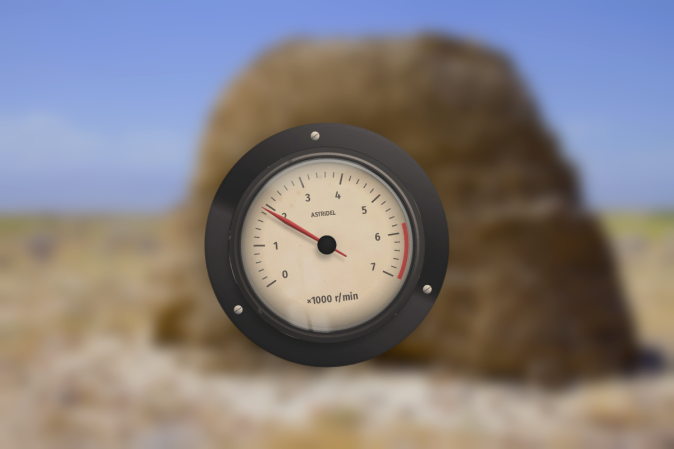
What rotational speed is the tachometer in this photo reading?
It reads 1900 rpm
